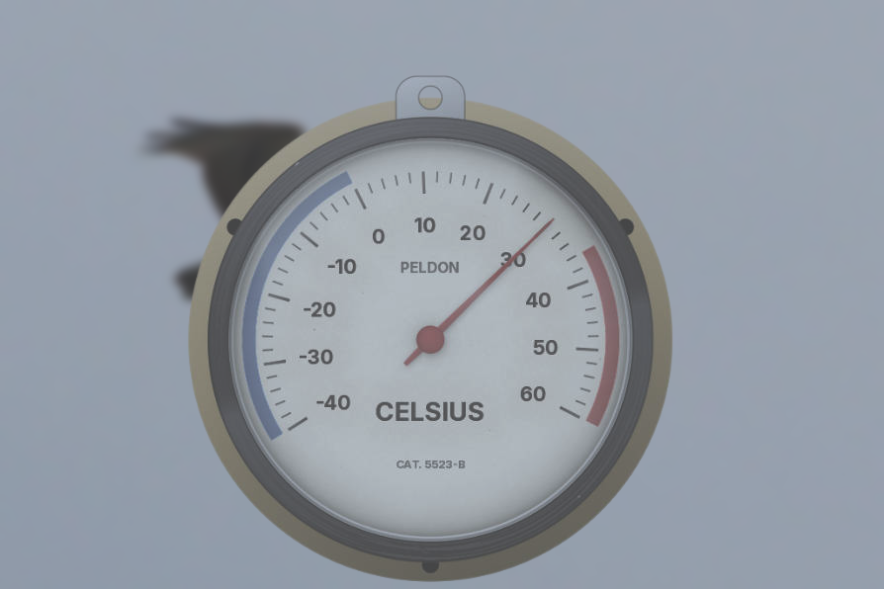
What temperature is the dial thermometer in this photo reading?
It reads 30 °C
